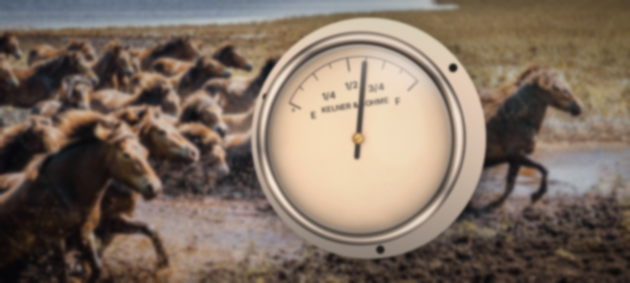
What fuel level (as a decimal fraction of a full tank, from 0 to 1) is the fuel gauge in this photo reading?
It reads 0.625
